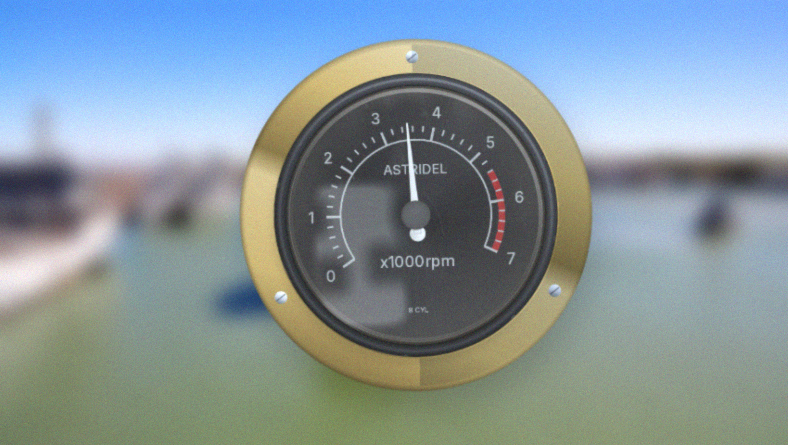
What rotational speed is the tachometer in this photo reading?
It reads 3500 rpm
